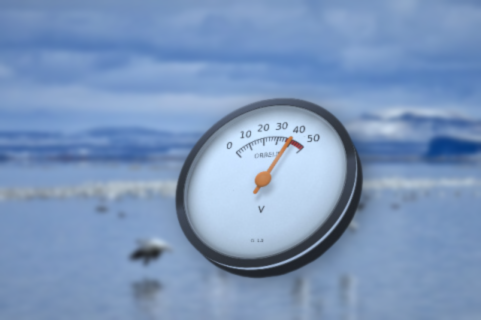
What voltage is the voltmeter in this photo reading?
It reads 40 V
